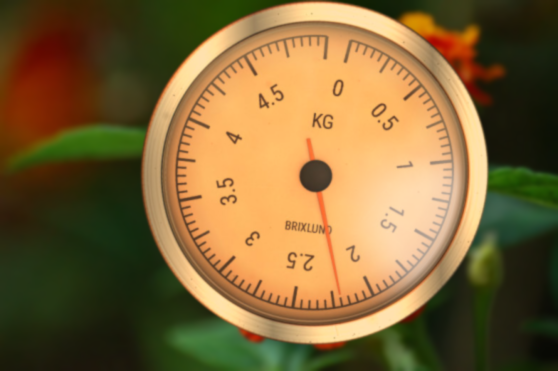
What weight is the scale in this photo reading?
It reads 2.2 kg
